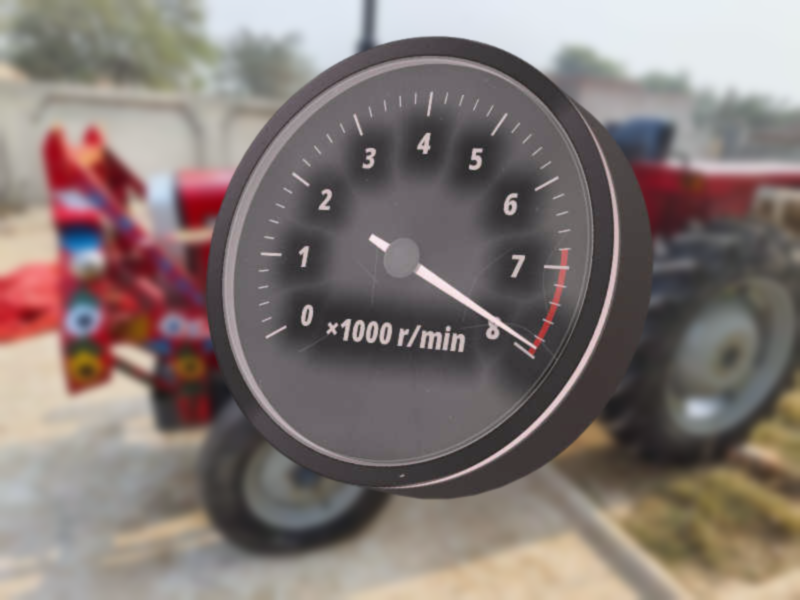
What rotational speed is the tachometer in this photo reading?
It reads 7900 rpm
